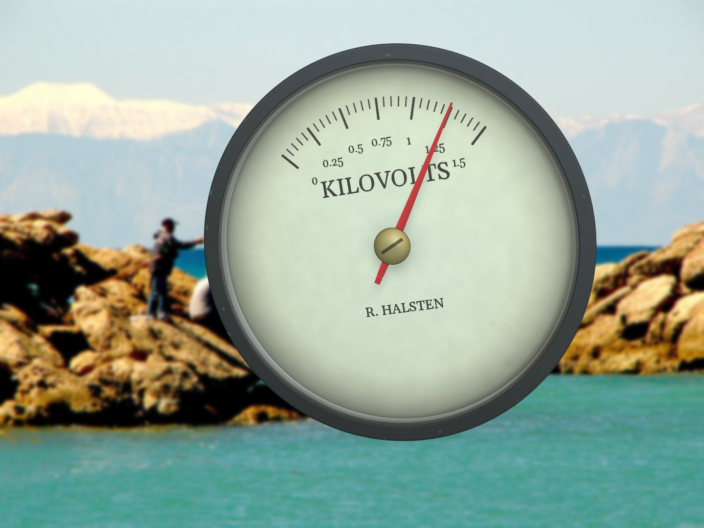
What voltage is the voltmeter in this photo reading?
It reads 1.25 kV
